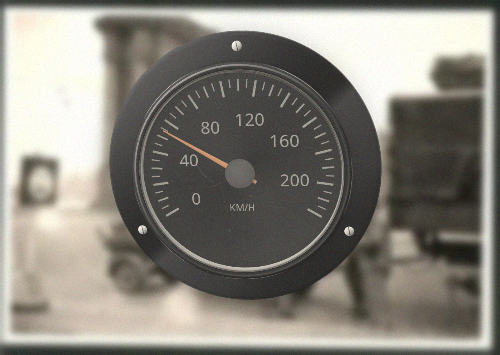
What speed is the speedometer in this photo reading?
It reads 55 km/h
